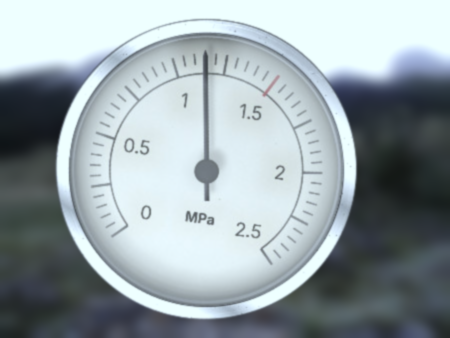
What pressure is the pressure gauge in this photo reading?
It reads 1.15 MPa
